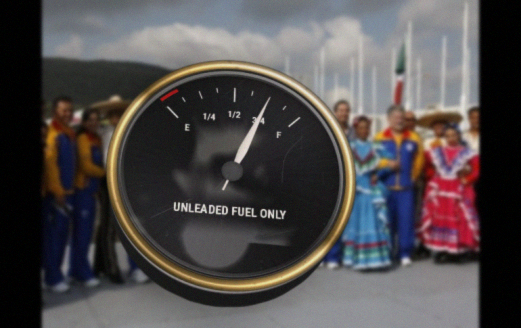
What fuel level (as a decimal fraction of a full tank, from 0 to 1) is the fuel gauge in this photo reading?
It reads 0.75
